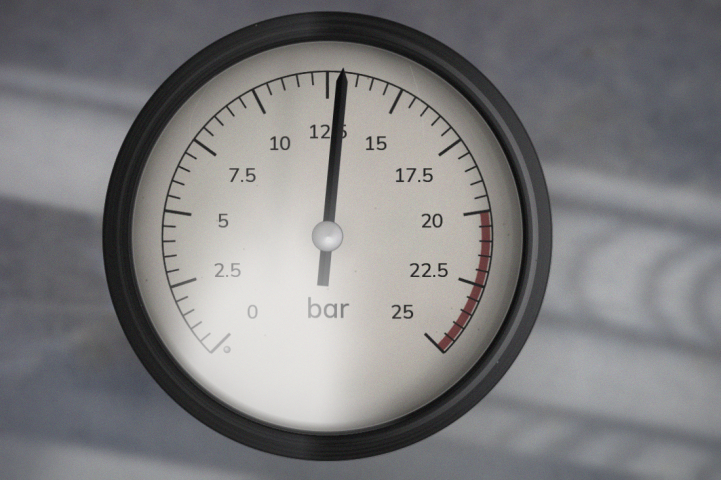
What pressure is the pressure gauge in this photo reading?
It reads 13 bar
